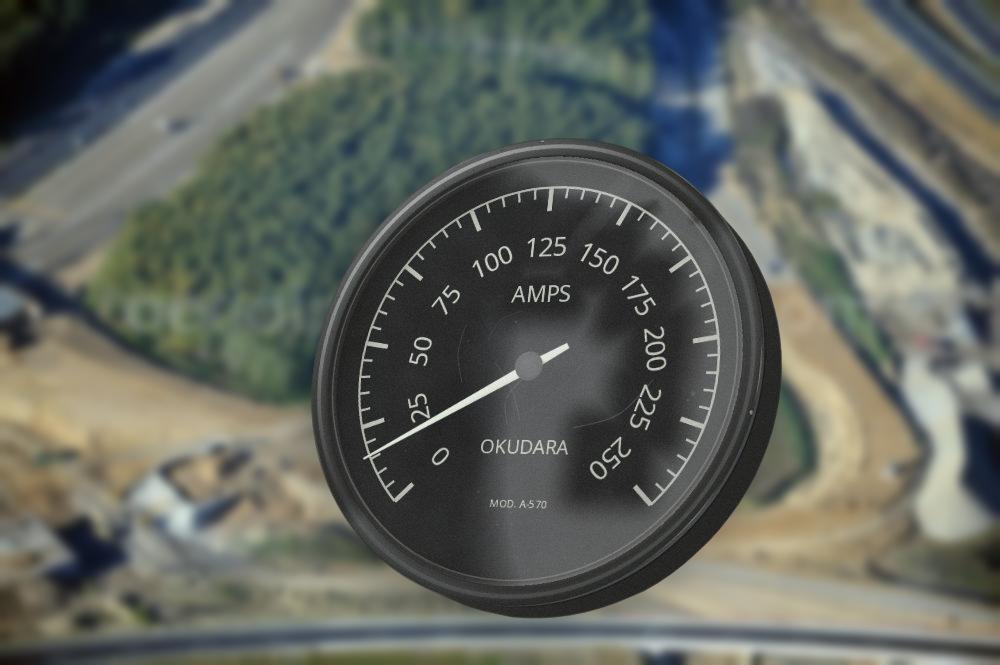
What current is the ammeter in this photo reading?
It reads 15 A
